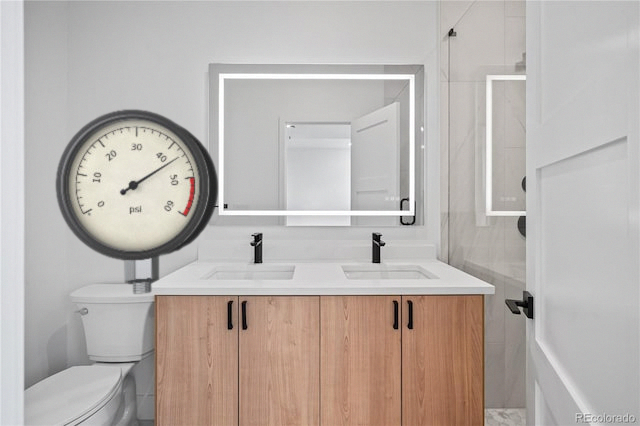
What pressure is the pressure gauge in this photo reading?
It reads 44 psi
